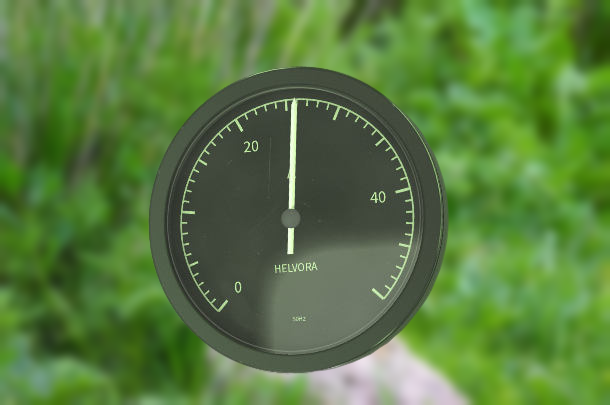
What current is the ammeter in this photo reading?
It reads 26 A
